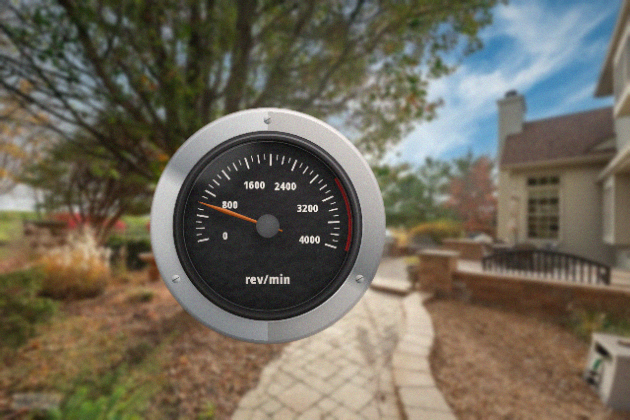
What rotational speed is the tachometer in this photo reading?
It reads 600 rpm
